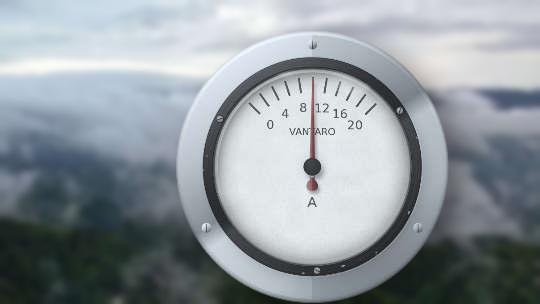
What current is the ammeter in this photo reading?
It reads 10 A
